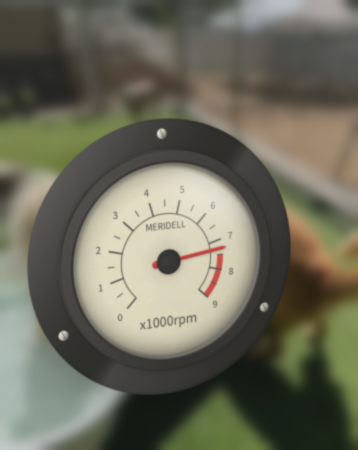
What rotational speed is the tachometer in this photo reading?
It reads 7250 rpm
